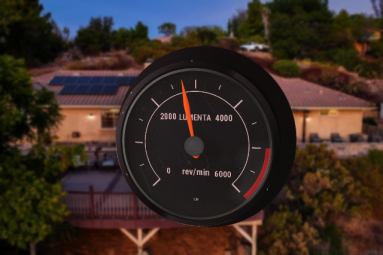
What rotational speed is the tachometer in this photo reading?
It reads 2750 rpm
